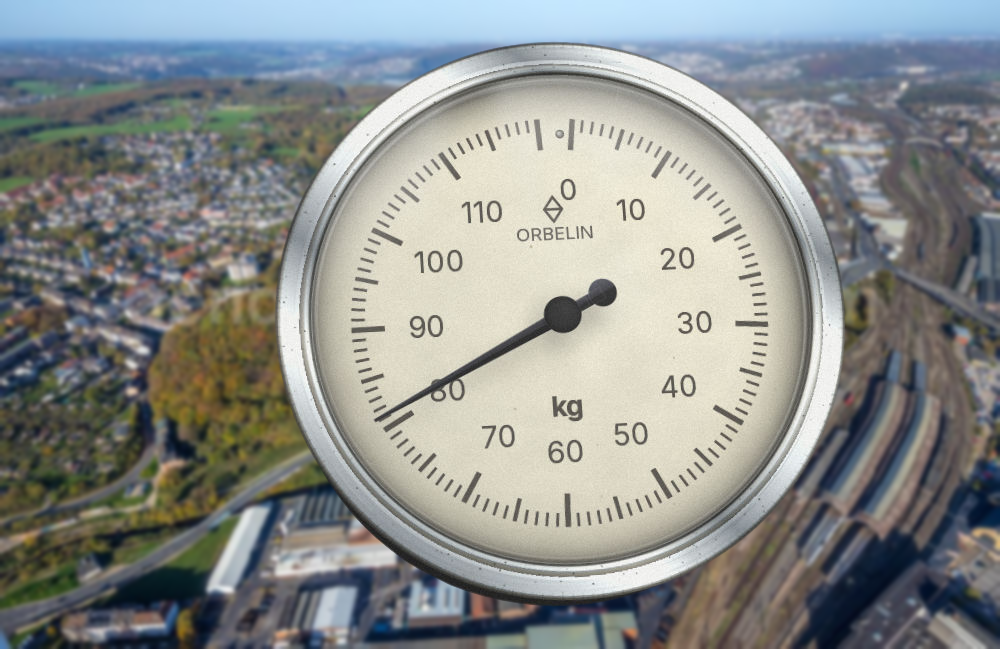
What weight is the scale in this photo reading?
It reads 81 kg
